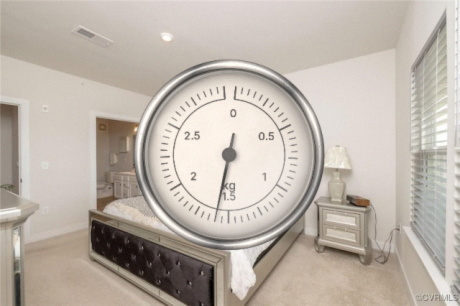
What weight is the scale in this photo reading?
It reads 1.6 kg
